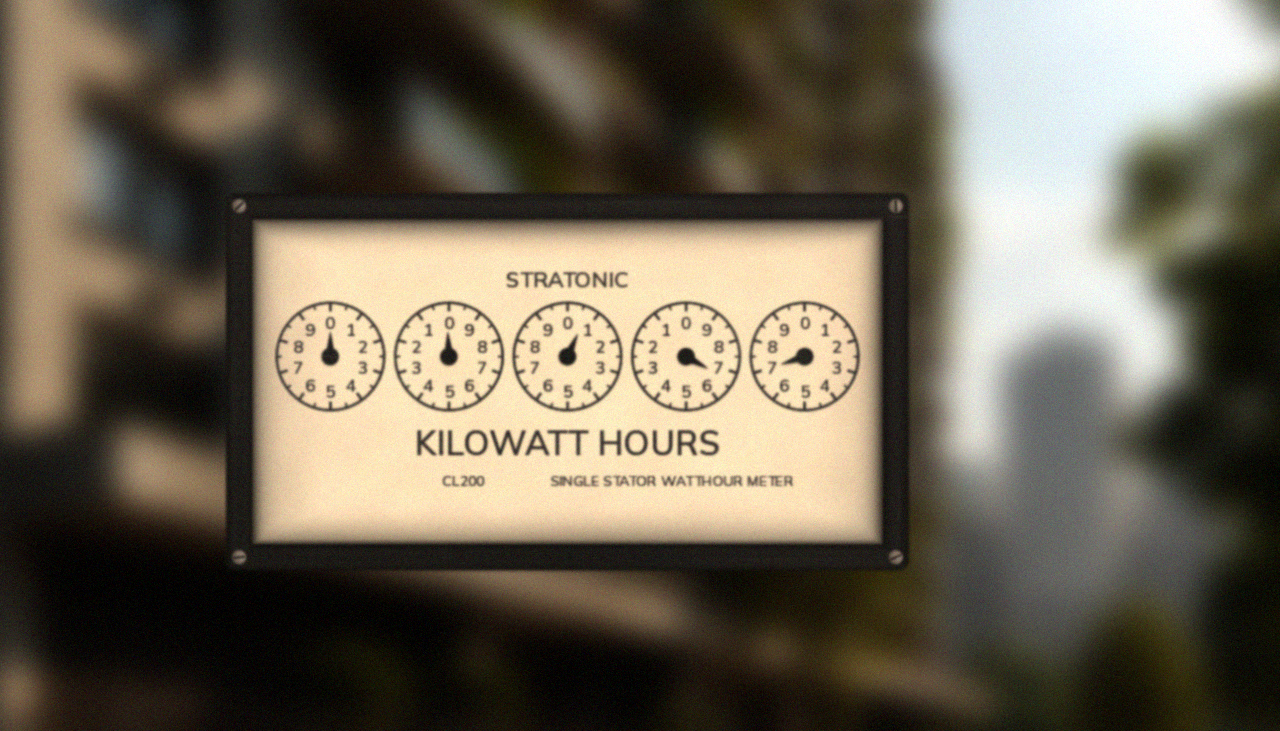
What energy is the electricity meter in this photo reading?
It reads 67 kWh
